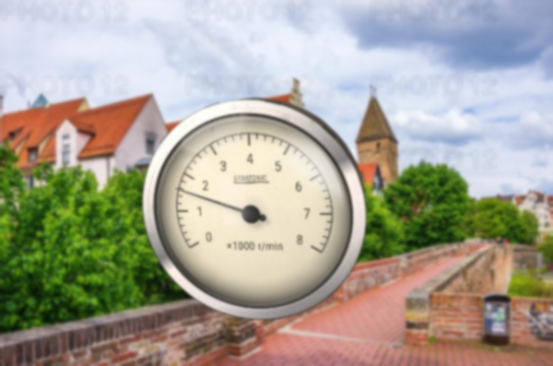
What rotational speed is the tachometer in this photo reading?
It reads 1600 rpm
